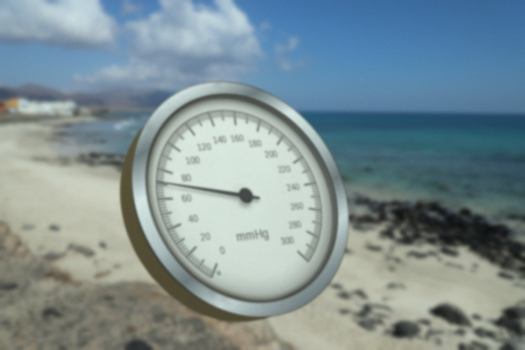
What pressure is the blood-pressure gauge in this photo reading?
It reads 70 mmHg
